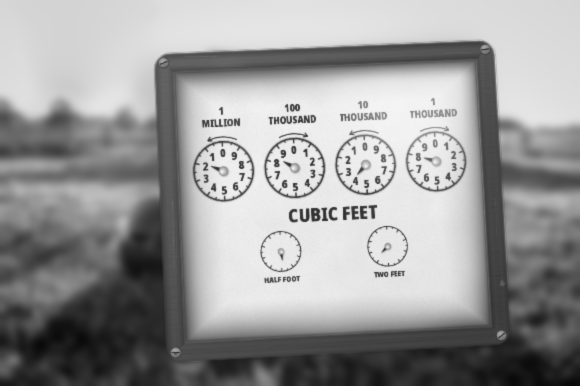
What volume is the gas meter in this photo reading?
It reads 183800 ft³
